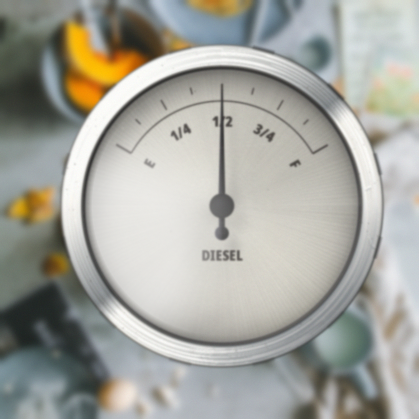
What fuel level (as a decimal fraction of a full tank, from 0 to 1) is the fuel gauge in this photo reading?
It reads 0.5
